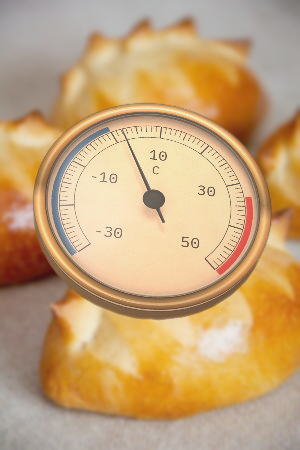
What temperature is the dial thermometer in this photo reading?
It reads 2 °C
